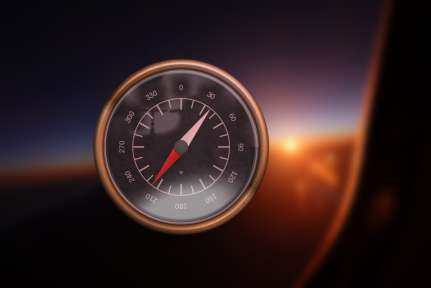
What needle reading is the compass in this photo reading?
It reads 217.5 °
